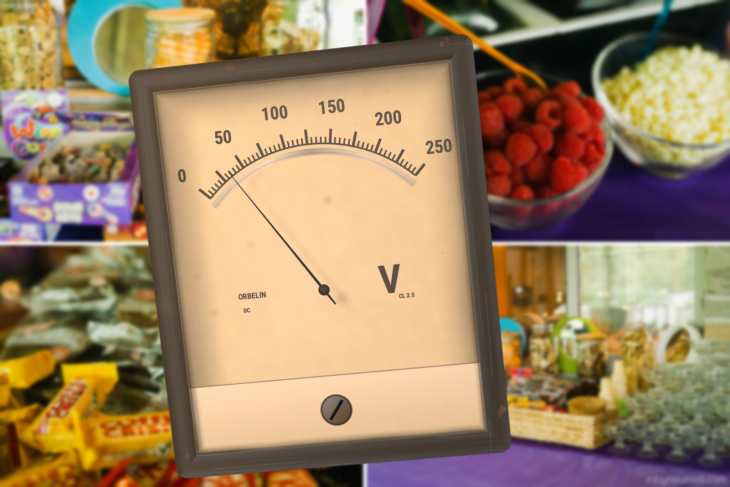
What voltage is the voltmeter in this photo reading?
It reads 35 V
